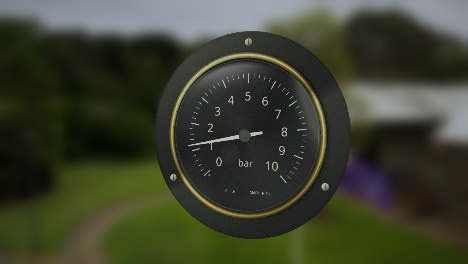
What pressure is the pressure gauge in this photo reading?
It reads 1.2 bar
